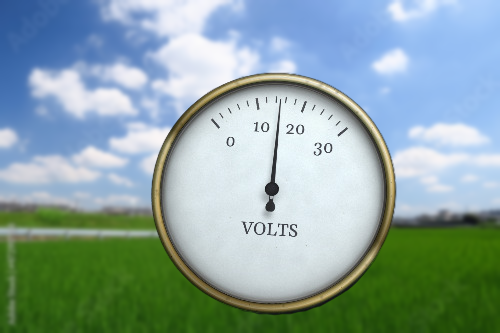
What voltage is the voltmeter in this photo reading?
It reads 15 V
